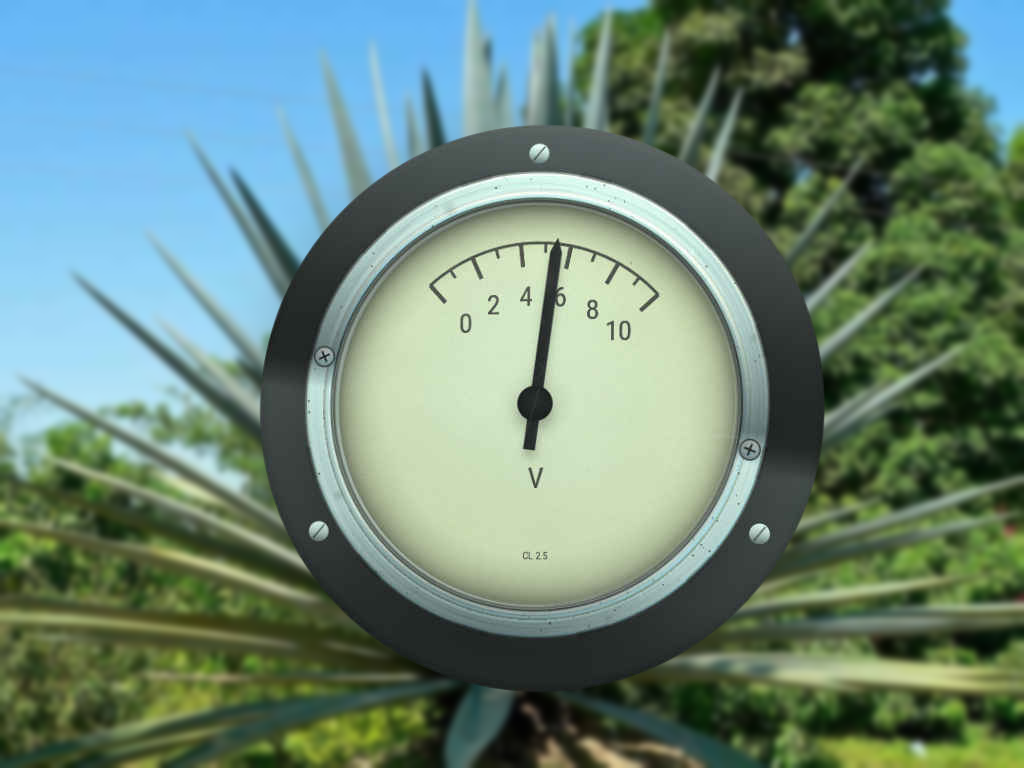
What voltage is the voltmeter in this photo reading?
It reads 5.5 V
